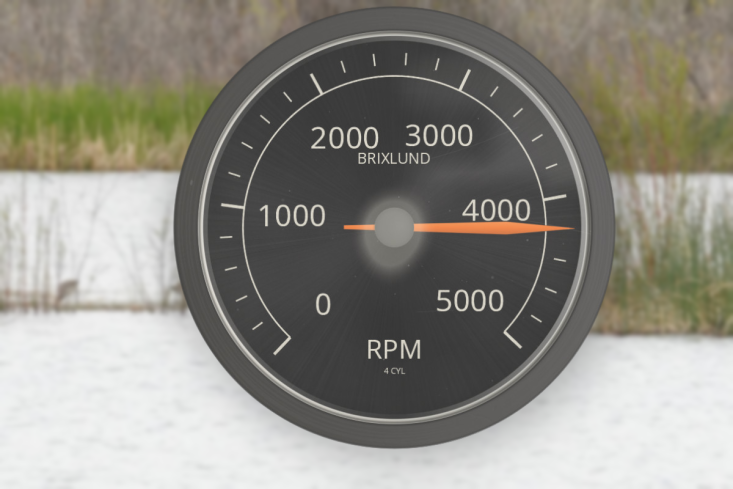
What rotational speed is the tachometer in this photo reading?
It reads 4200 rpm
